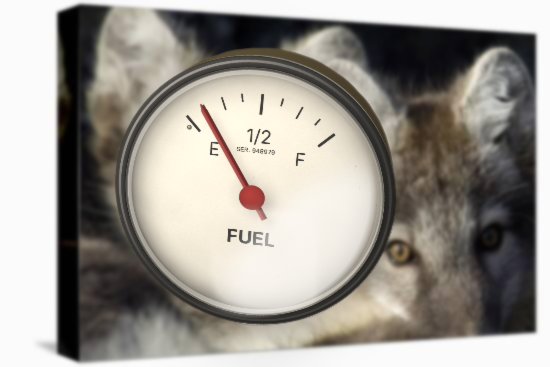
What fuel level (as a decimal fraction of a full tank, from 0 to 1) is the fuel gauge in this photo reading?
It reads 0.125
